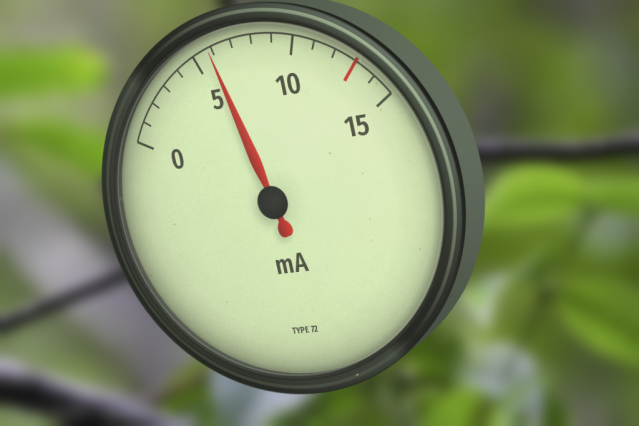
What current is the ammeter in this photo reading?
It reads 6 mA
